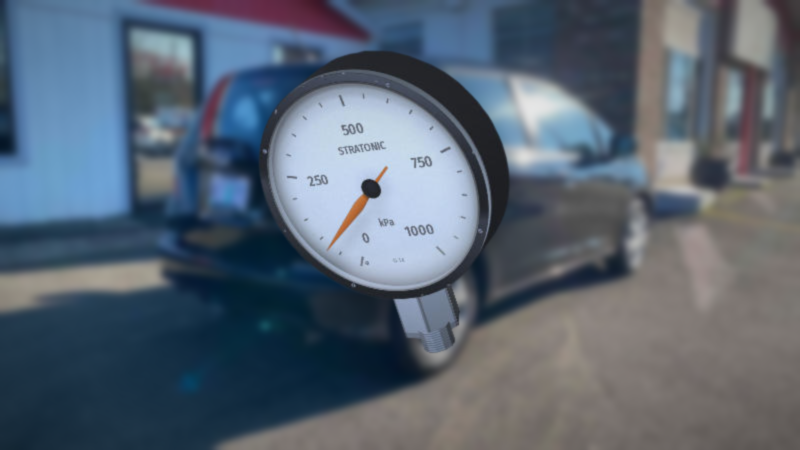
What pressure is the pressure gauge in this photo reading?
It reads 75 kPa
